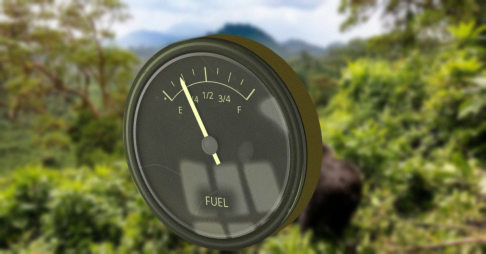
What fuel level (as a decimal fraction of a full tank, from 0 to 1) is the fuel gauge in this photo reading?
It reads 0.25
